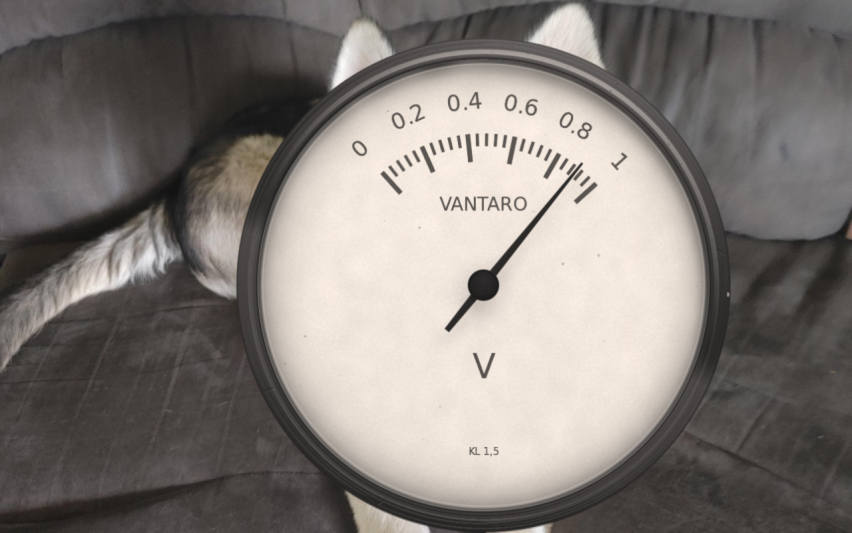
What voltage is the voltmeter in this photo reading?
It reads 0.9 V
